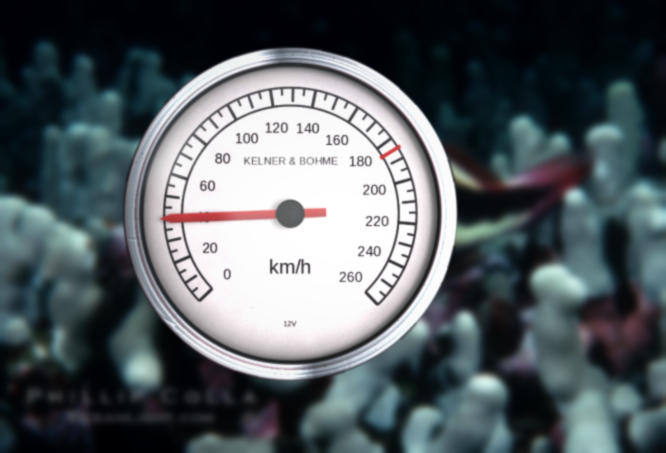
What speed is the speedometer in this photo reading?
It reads 40 km/h
